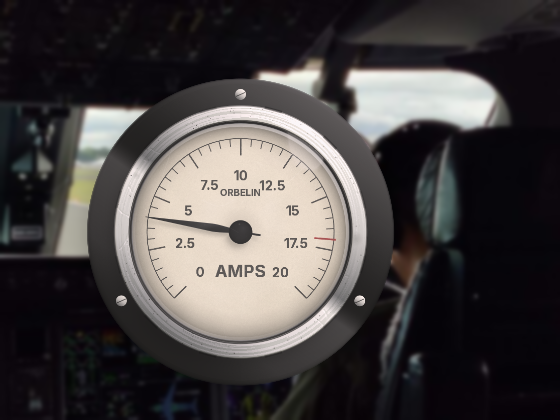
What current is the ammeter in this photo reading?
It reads 4 A
